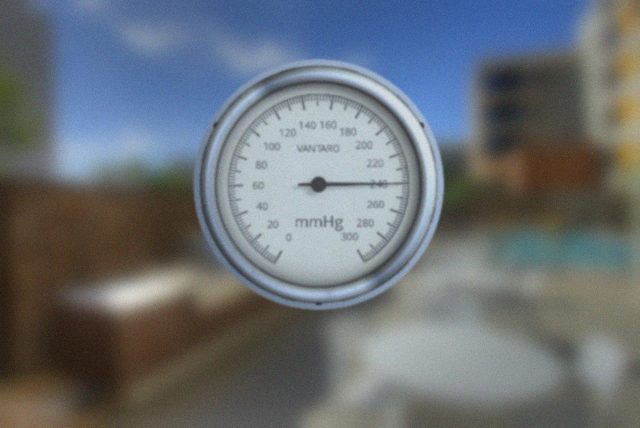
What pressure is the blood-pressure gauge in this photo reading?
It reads 240 mmHg
